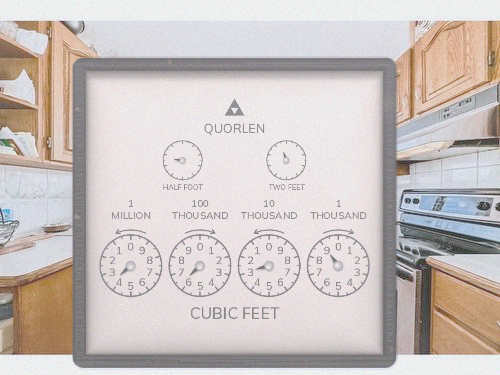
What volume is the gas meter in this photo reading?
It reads 362900 ft³
